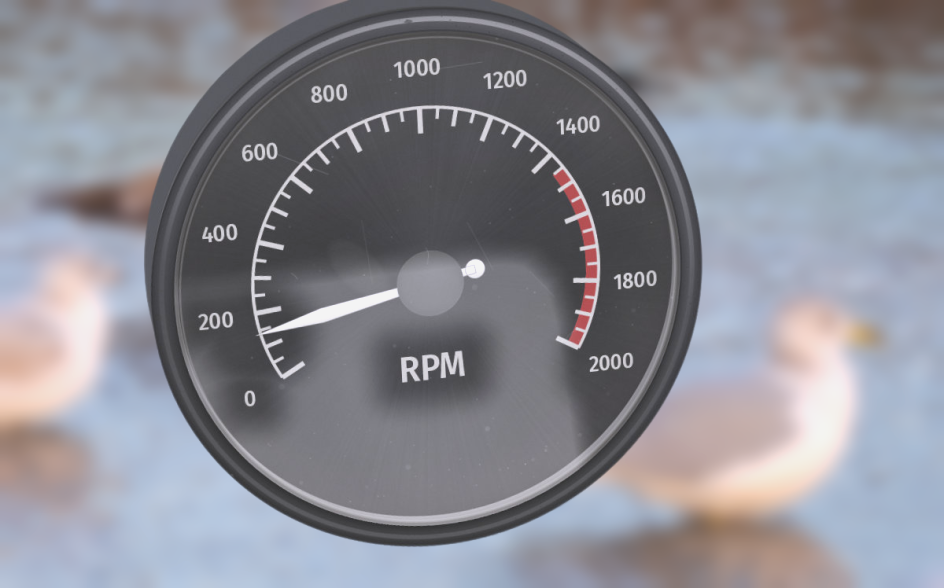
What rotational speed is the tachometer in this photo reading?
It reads 150 rpm
